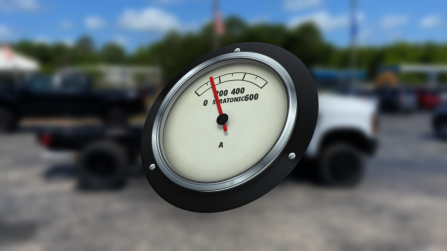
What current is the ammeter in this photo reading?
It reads 150 A
